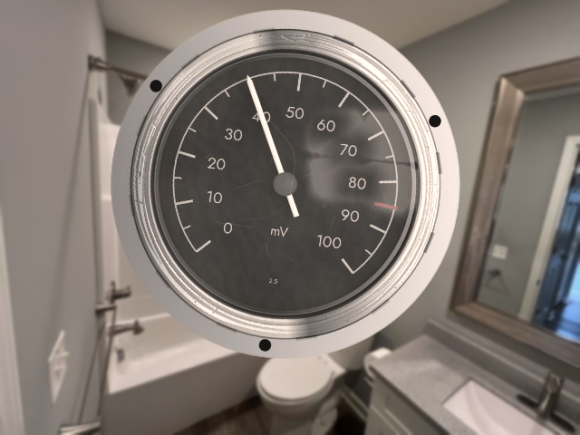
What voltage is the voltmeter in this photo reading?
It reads 40 mV
